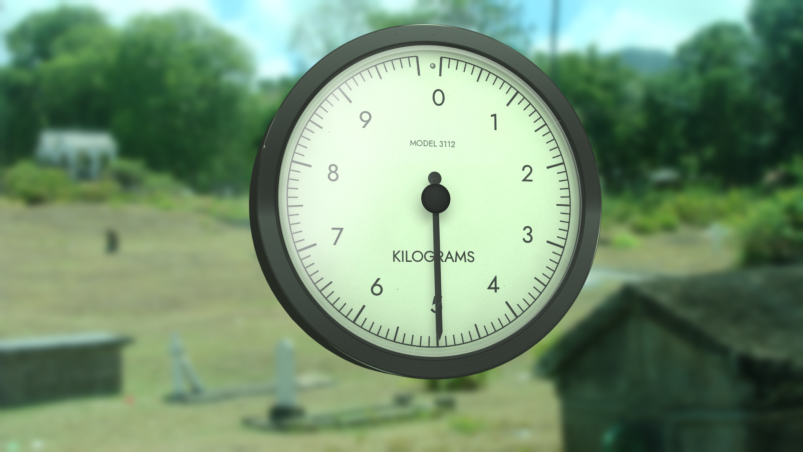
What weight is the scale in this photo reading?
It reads 5 kg
